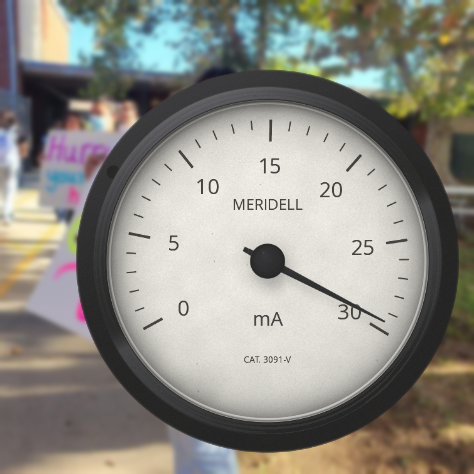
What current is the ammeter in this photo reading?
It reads 29.5 mA
